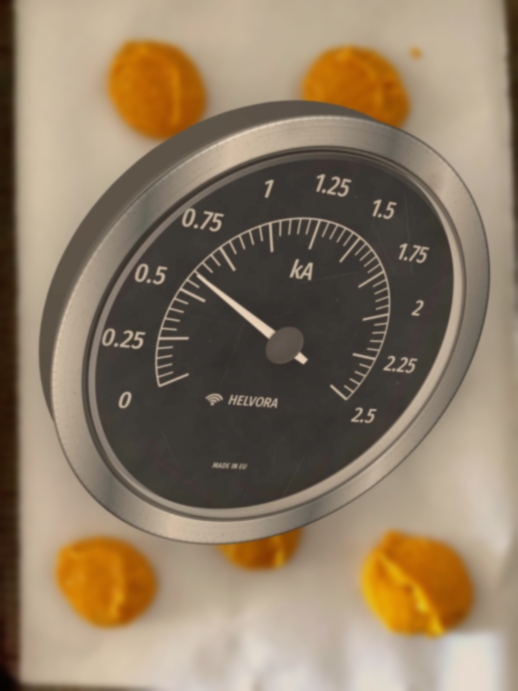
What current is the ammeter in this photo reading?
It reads 0.6 kA
